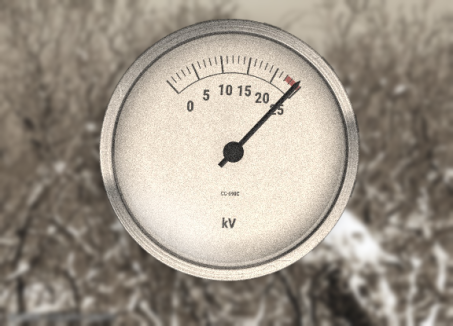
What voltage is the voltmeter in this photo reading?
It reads 24 kV
